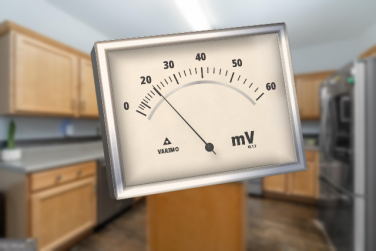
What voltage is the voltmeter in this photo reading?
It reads 20 mV
